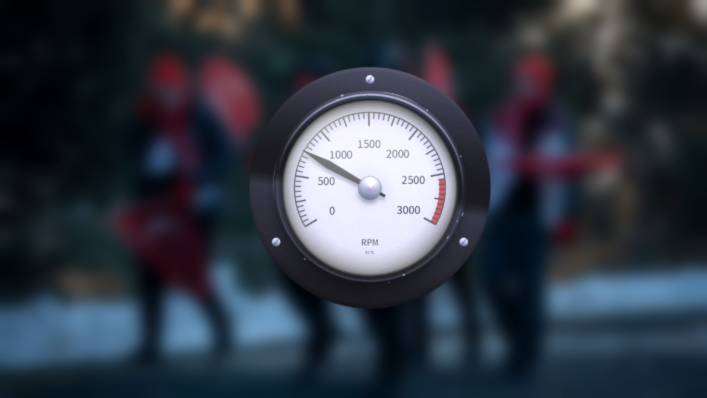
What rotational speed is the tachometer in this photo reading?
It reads 750 rpm
